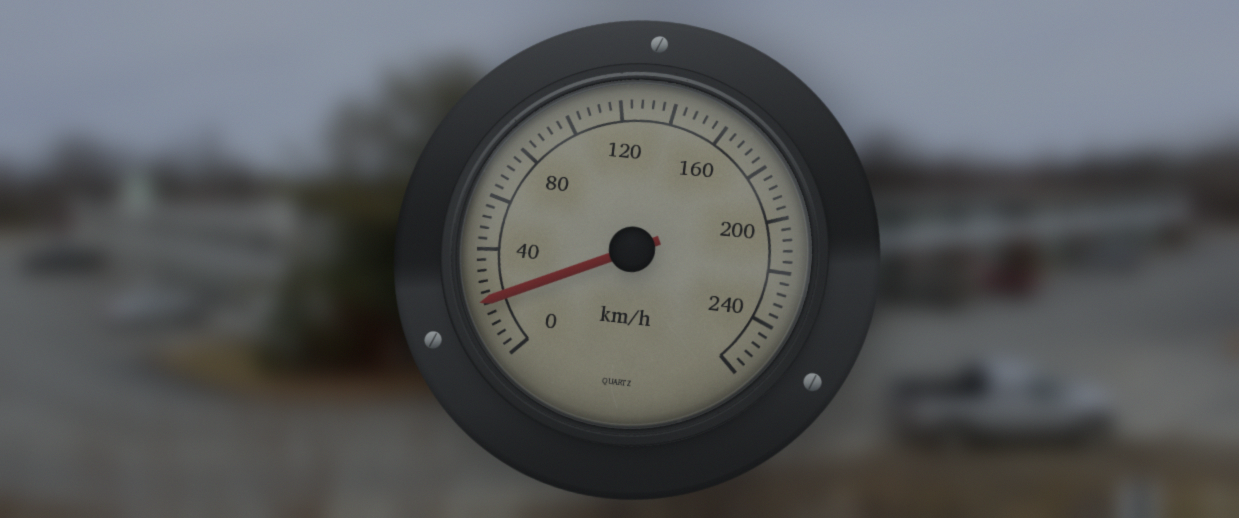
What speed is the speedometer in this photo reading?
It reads 20 km/h
